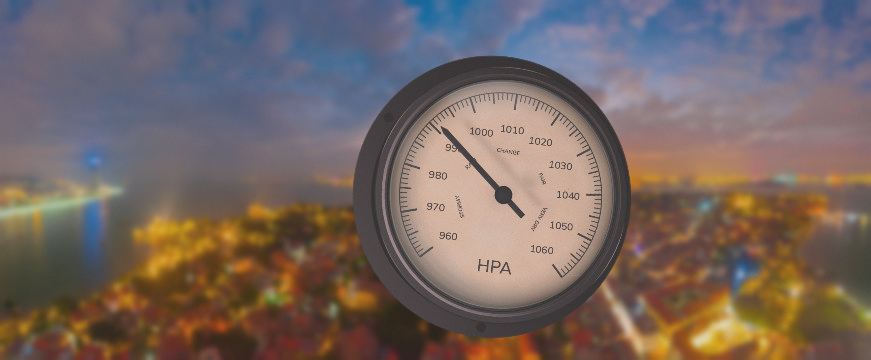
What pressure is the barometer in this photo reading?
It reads 991 hPa
